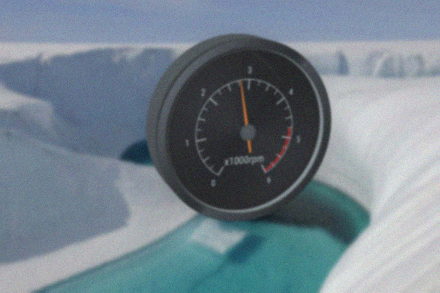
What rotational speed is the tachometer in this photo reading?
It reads 2750 rpm
